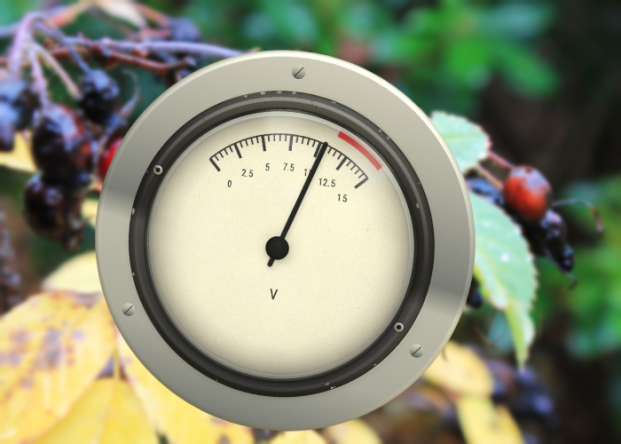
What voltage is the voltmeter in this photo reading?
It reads 10.5 V
